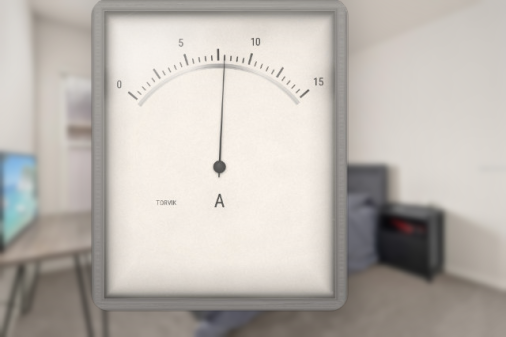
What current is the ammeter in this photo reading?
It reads 8 A
